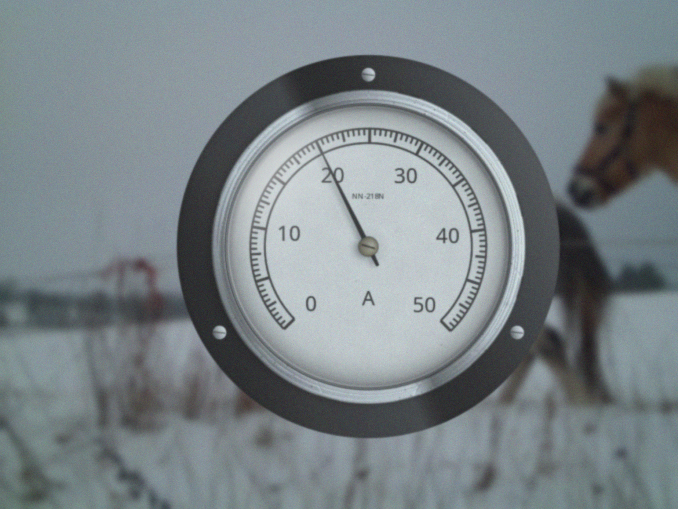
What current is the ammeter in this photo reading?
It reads 20 A
